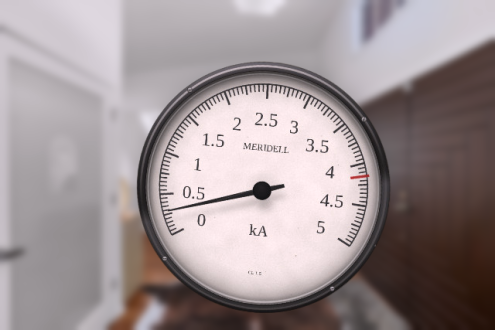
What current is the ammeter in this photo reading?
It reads 0.3 kA
